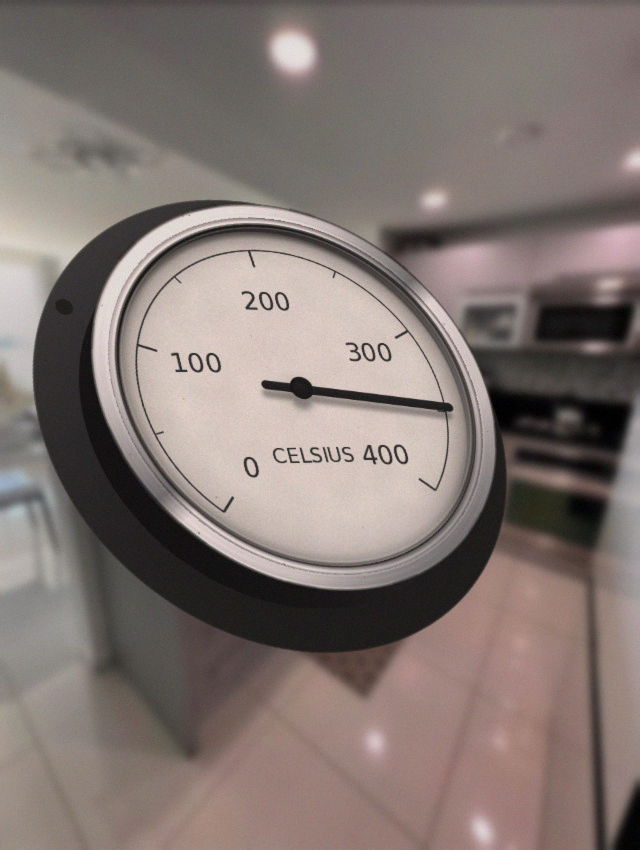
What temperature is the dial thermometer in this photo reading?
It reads 350 °C
